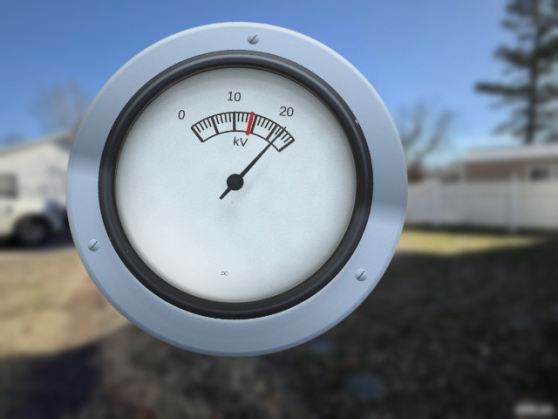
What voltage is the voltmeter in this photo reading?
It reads 22 kV
